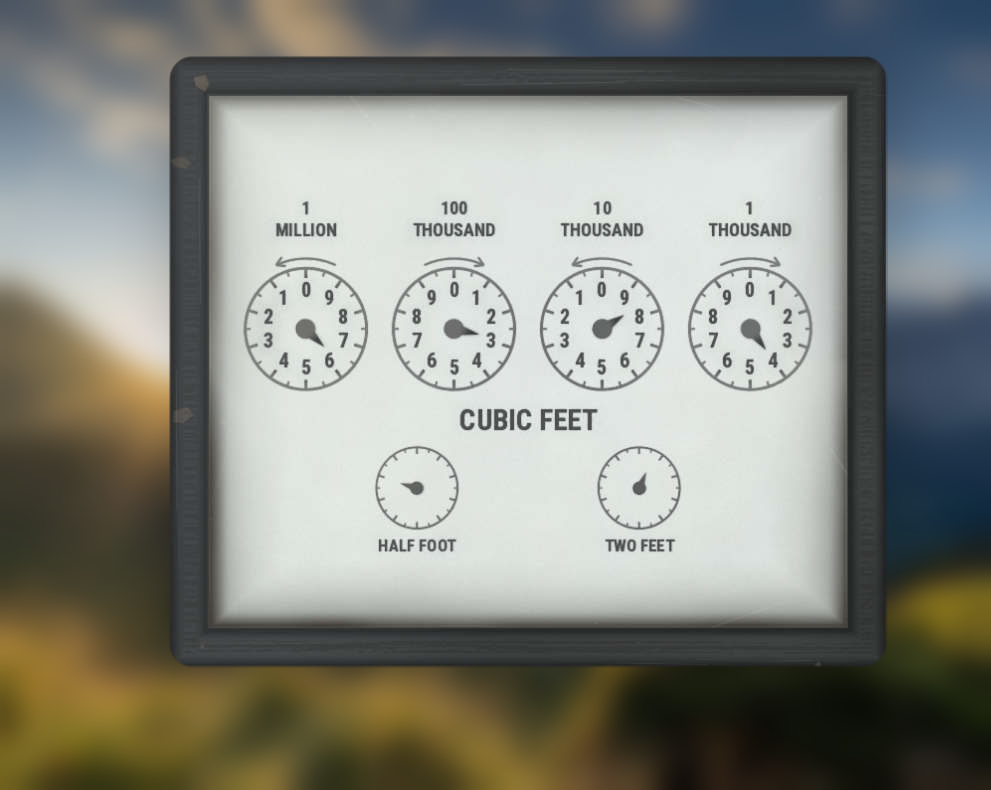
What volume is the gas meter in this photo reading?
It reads 628400 ft³
